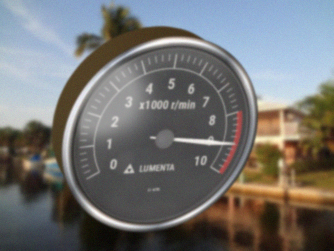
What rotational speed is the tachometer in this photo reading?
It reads 9000 rpm
